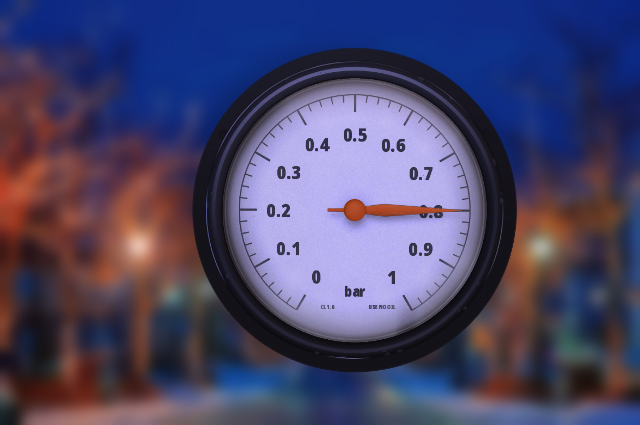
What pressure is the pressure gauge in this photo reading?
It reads 0.8 bar
